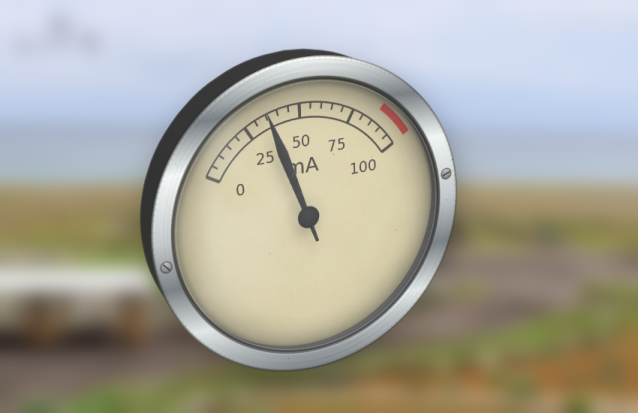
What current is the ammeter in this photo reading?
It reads 35 mA
